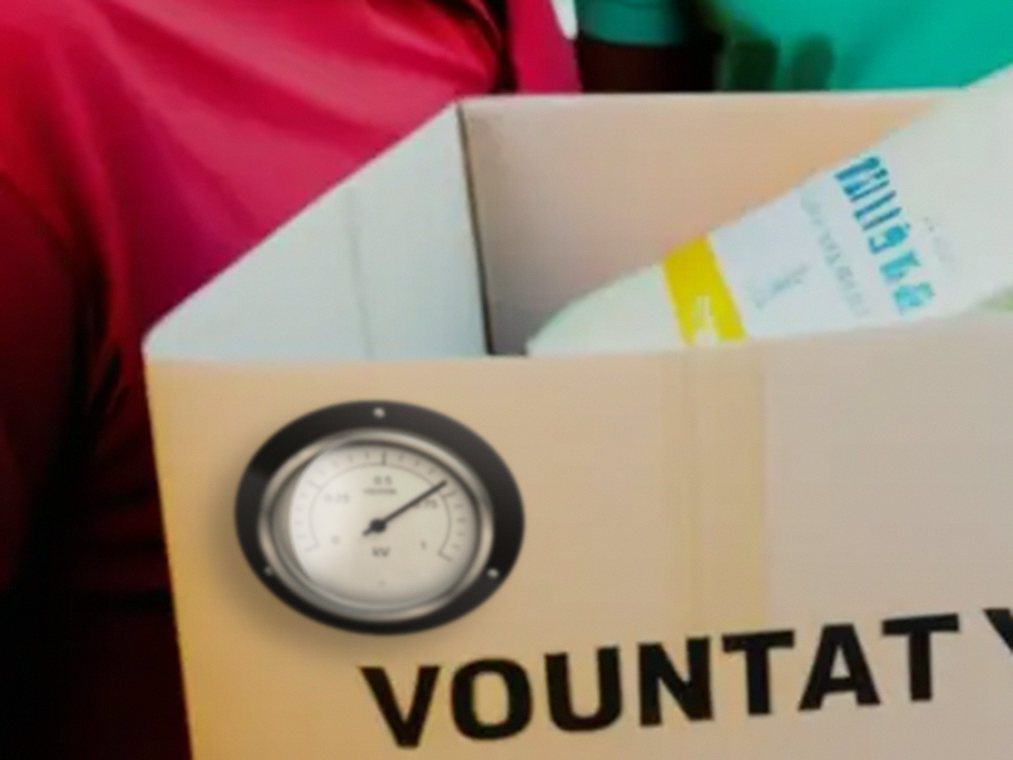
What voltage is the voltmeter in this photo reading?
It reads 0.7 kV
